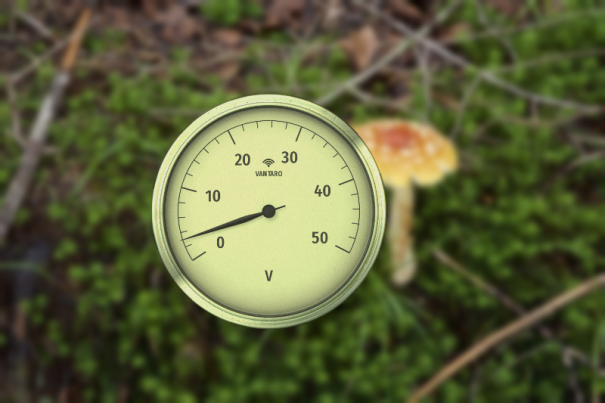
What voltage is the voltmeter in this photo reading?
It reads 3 V
